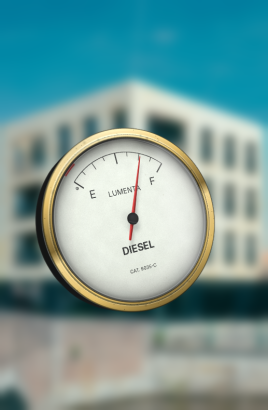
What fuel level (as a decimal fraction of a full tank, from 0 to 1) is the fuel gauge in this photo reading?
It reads 0.75
